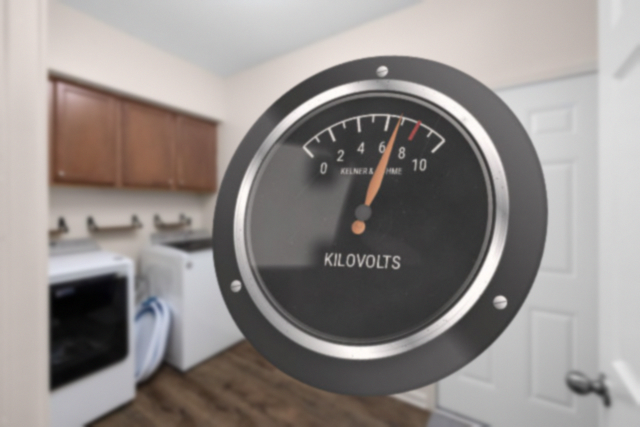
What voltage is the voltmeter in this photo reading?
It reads 7 kV
